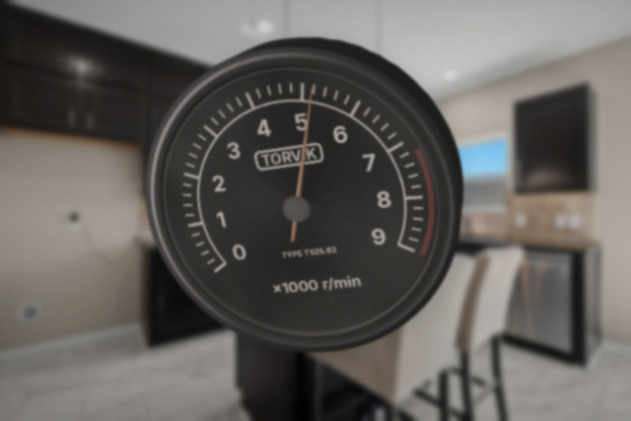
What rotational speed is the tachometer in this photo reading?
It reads 5200 rpm
